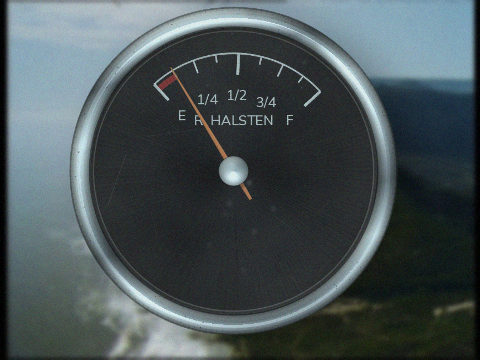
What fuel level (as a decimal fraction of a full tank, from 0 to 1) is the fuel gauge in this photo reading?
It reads 0.125
